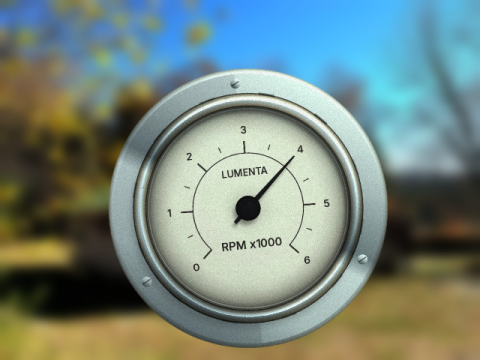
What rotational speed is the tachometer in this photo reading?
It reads 4000 rpm
